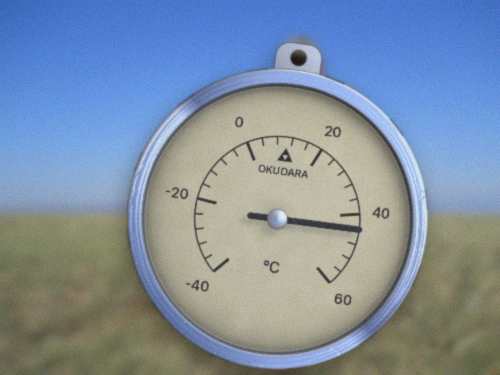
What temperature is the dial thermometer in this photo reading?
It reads 44 °C
